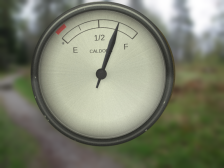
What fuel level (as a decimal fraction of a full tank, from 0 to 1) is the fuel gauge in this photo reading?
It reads 0.75
